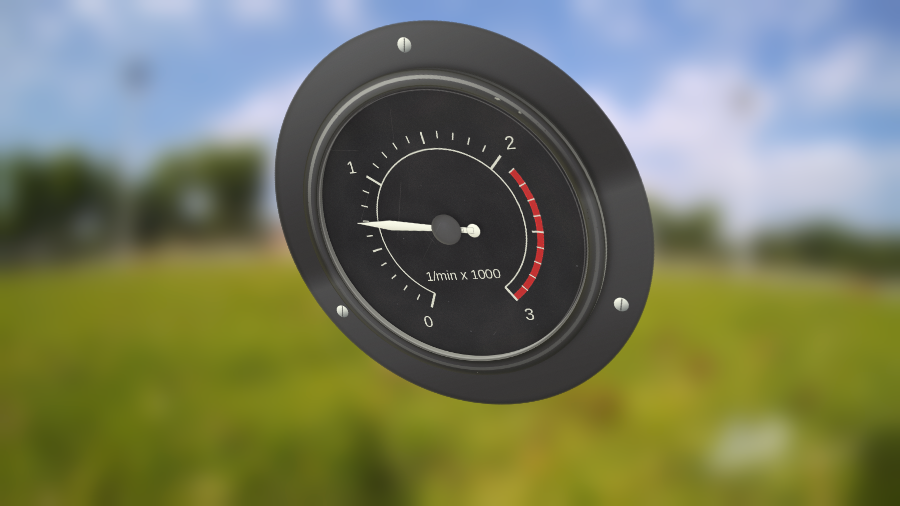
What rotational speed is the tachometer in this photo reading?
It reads 700 rpm
